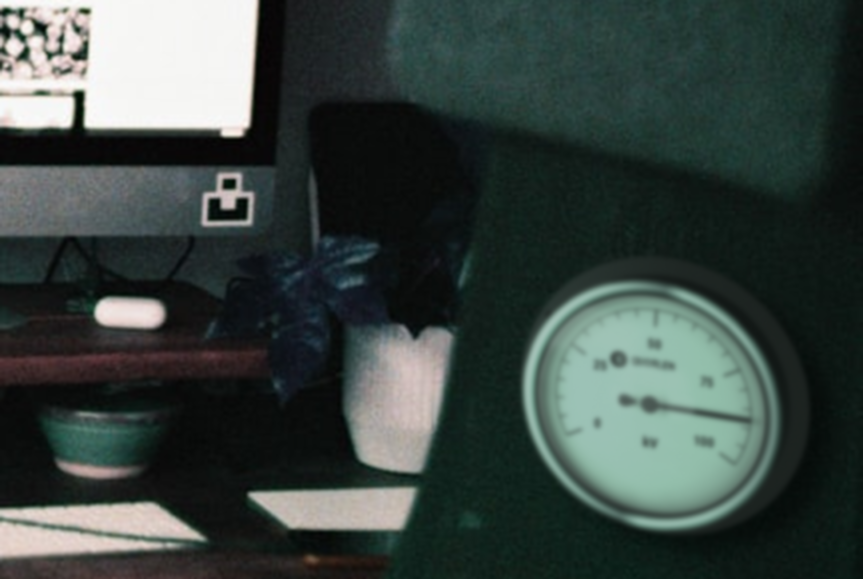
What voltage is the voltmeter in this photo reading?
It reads 87.5 kV
